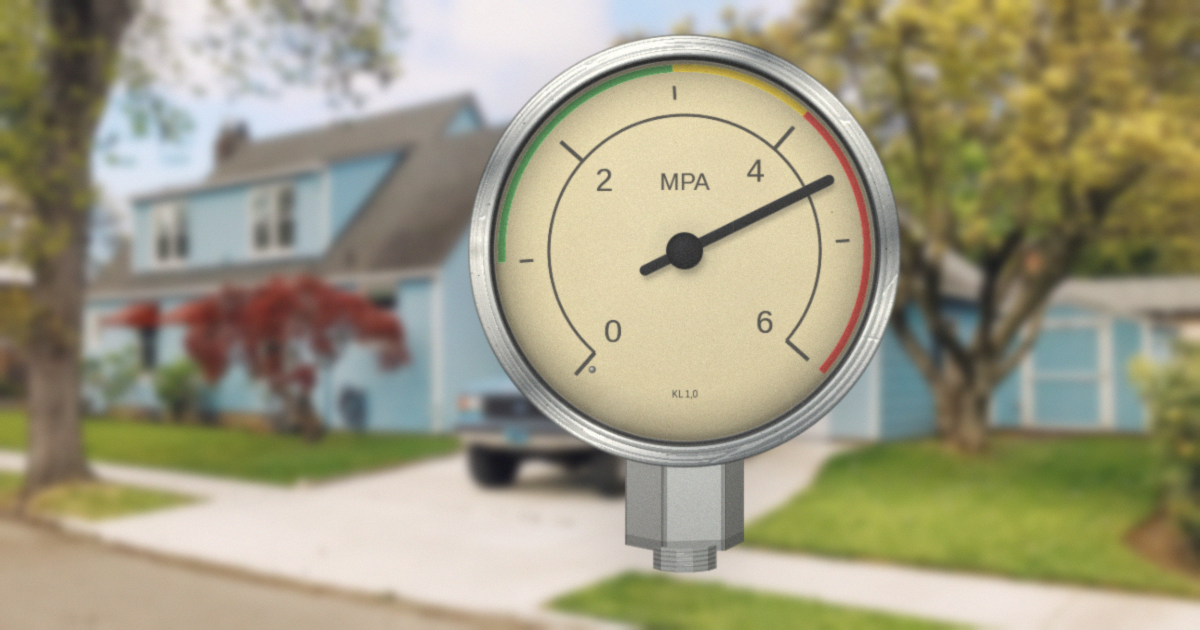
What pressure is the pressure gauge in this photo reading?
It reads 4.5 MPa
